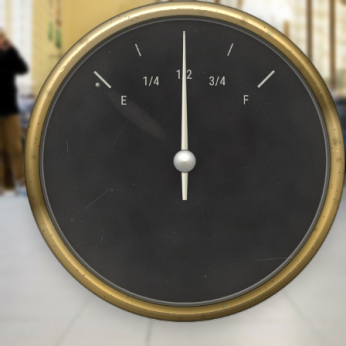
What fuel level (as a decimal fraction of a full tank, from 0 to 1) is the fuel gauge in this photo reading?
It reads 0.5
